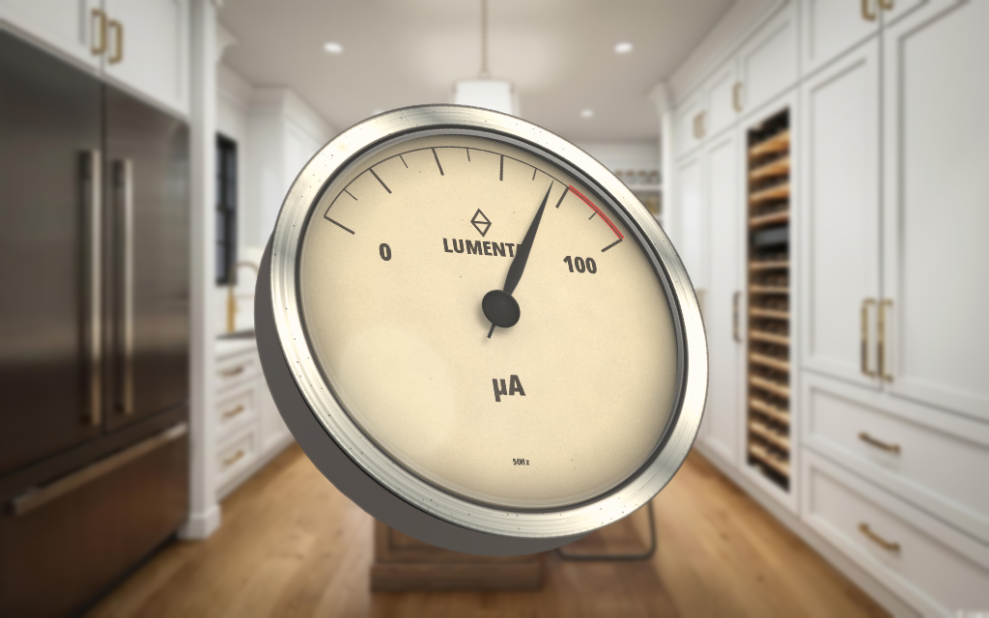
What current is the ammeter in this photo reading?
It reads 75 µA
